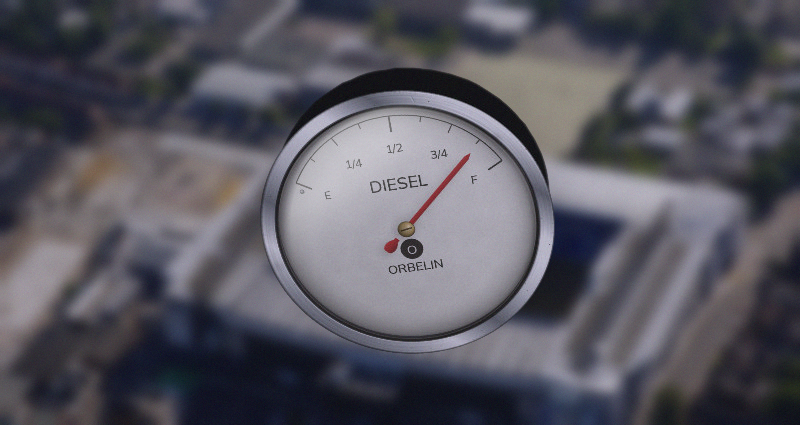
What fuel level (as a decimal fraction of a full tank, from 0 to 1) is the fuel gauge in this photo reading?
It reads 0.875
